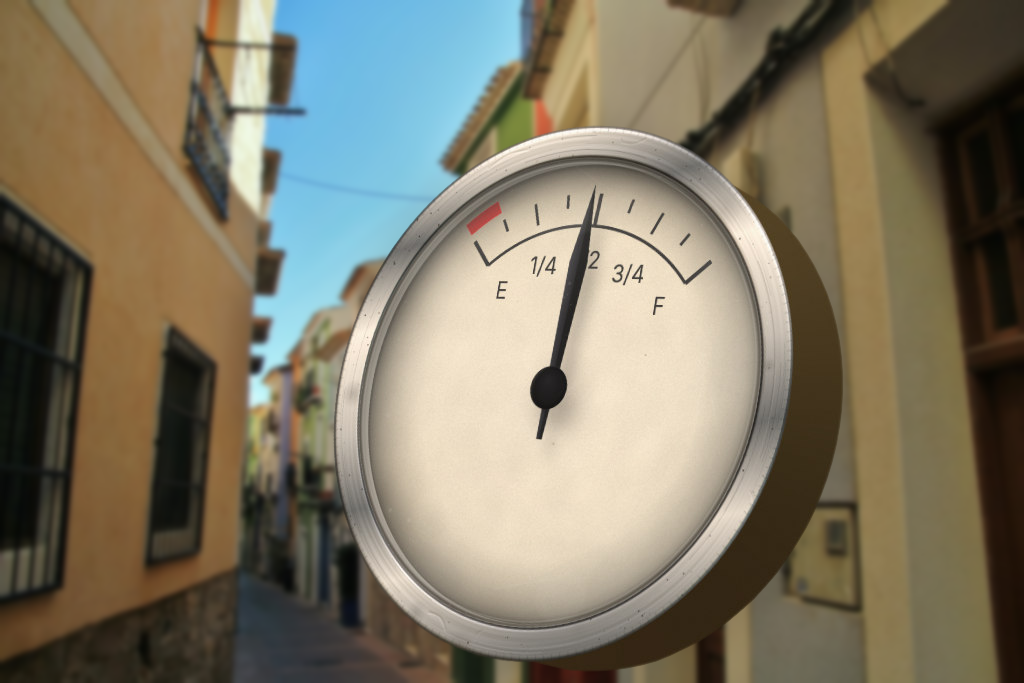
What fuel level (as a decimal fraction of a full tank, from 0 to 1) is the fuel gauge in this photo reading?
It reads 0.5
